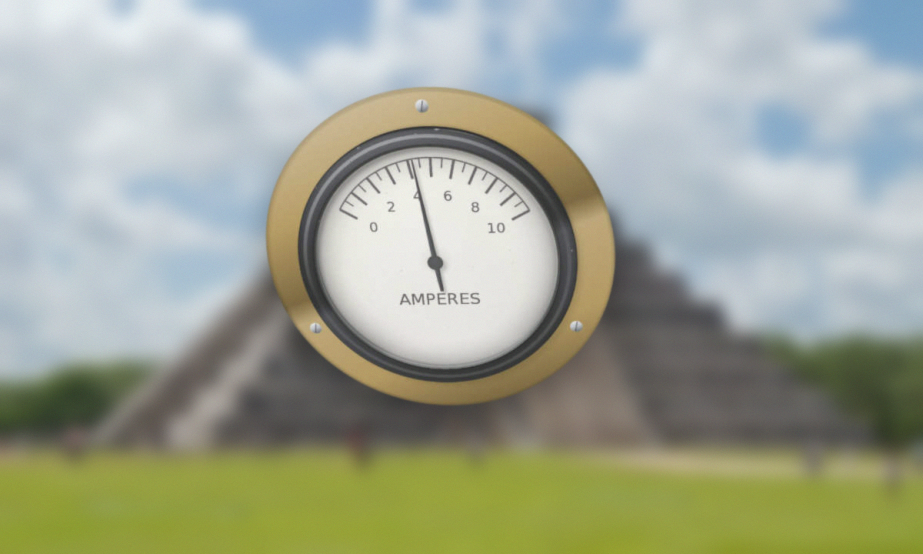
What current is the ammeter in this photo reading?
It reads 4.25 A
